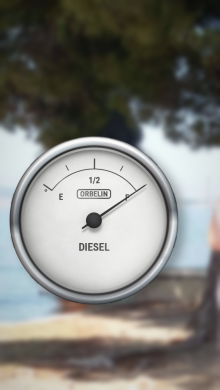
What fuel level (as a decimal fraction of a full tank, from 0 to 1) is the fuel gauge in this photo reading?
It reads 1
